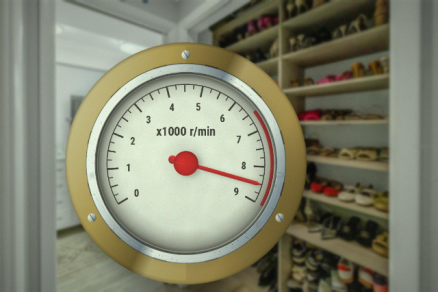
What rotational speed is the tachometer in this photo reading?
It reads 8500 rpm
